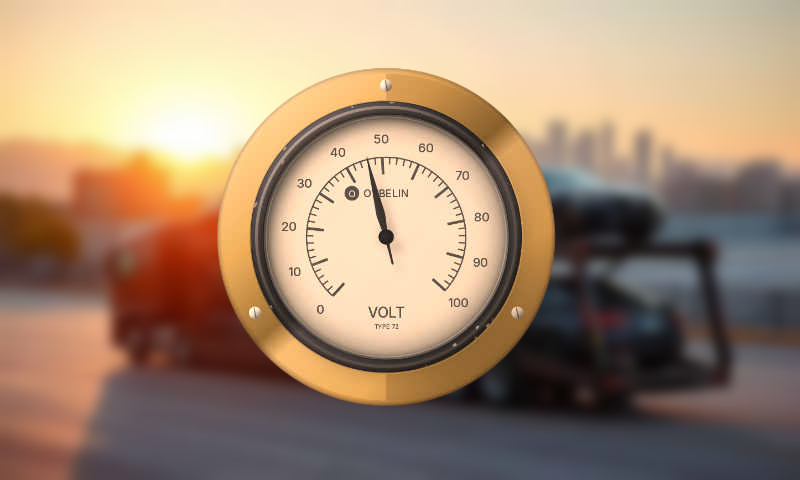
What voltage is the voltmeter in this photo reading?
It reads 46 V
